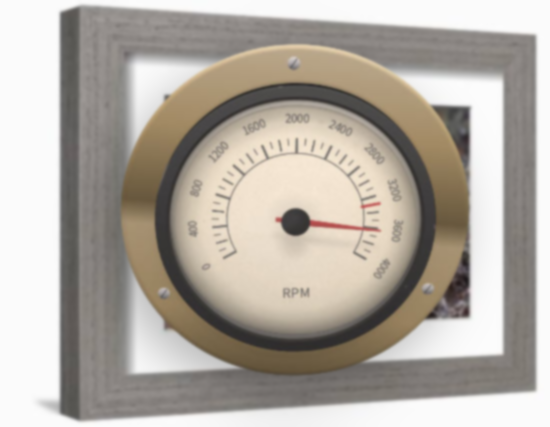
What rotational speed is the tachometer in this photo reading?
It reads 3600 rpm
